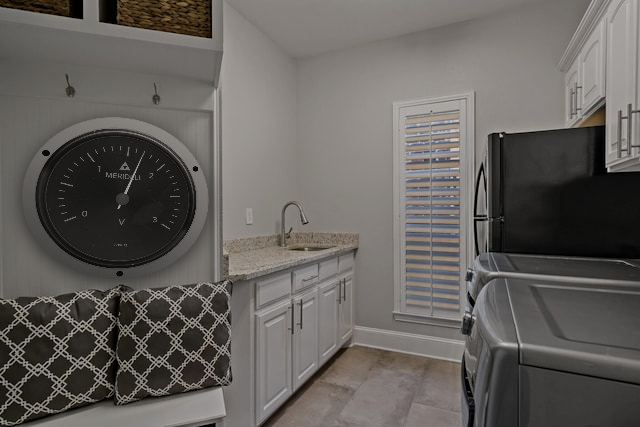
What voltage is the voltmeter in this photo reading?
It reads 1.7 V
